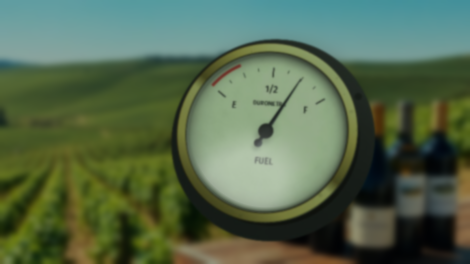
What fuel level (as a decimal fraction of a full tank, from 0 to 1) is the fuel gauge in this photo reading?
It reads 0.75
